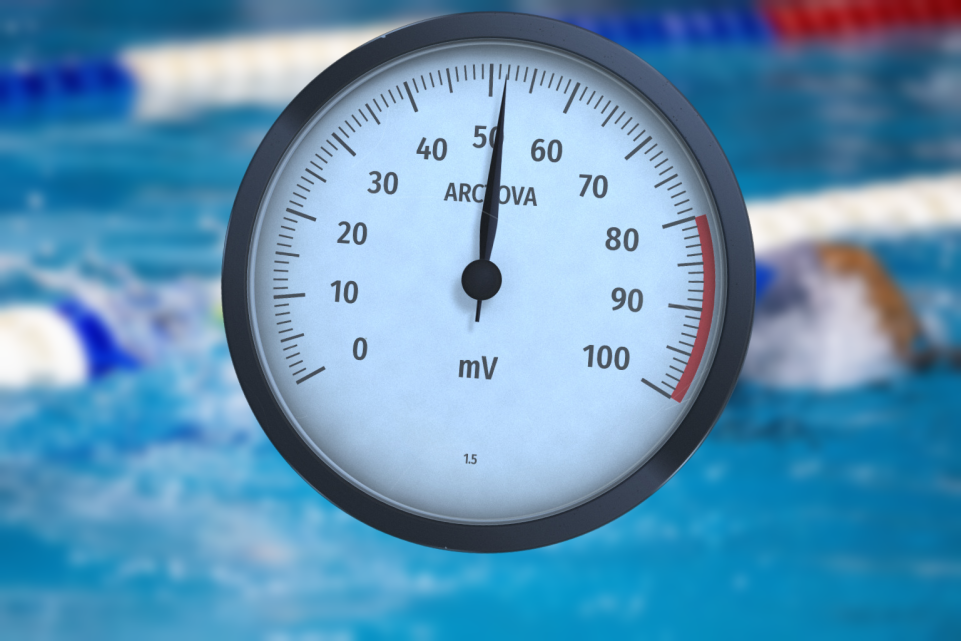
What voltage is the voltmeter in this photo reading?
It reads 52 mV
